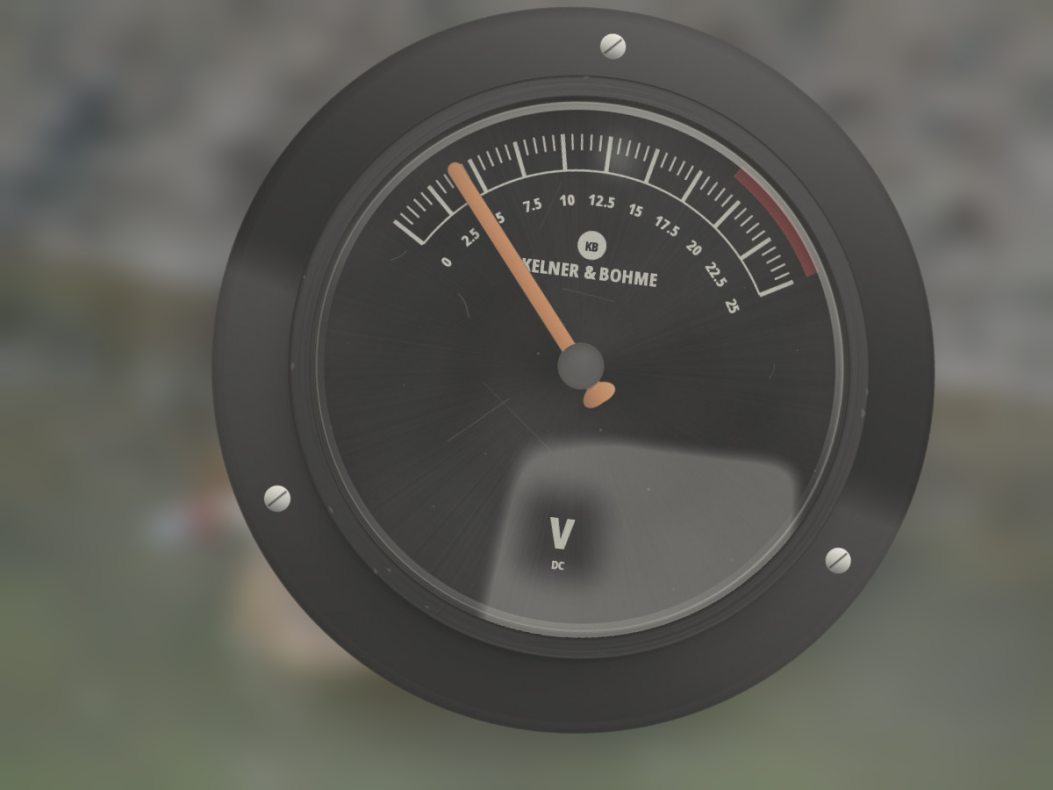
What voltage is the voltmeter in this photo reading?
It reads 4 V
